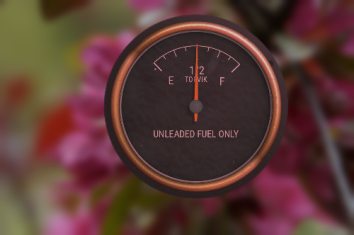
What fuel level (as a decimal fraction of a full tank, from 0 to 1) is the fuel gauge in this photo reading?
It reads 0.5
